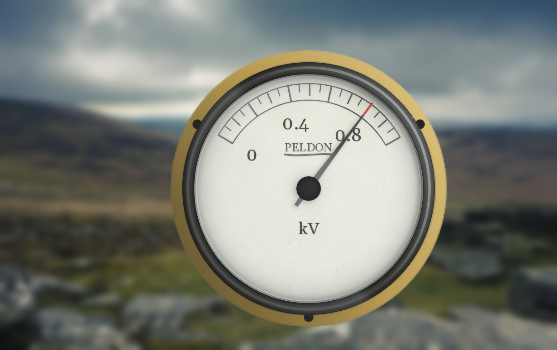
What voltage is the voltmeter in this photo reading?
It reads 0.8 kV
